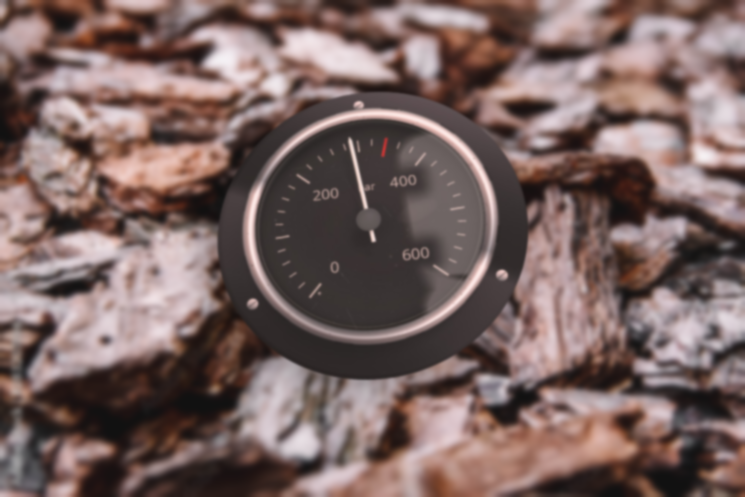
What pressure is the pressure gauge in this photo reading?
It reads 290 bar
